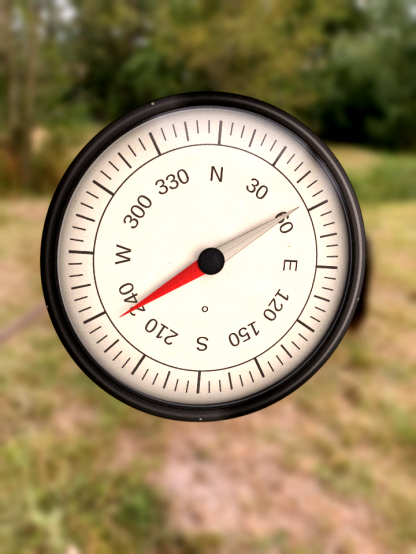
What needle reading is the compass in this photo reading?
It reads 235 °
